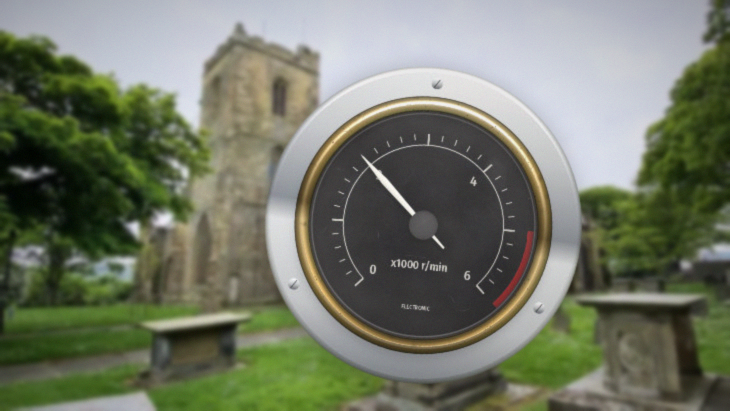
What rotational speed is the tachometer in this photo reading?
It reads 2000 rpm
